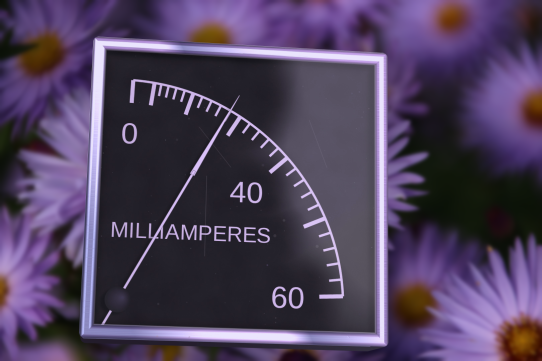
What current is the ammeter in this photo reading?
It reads 28 mA
